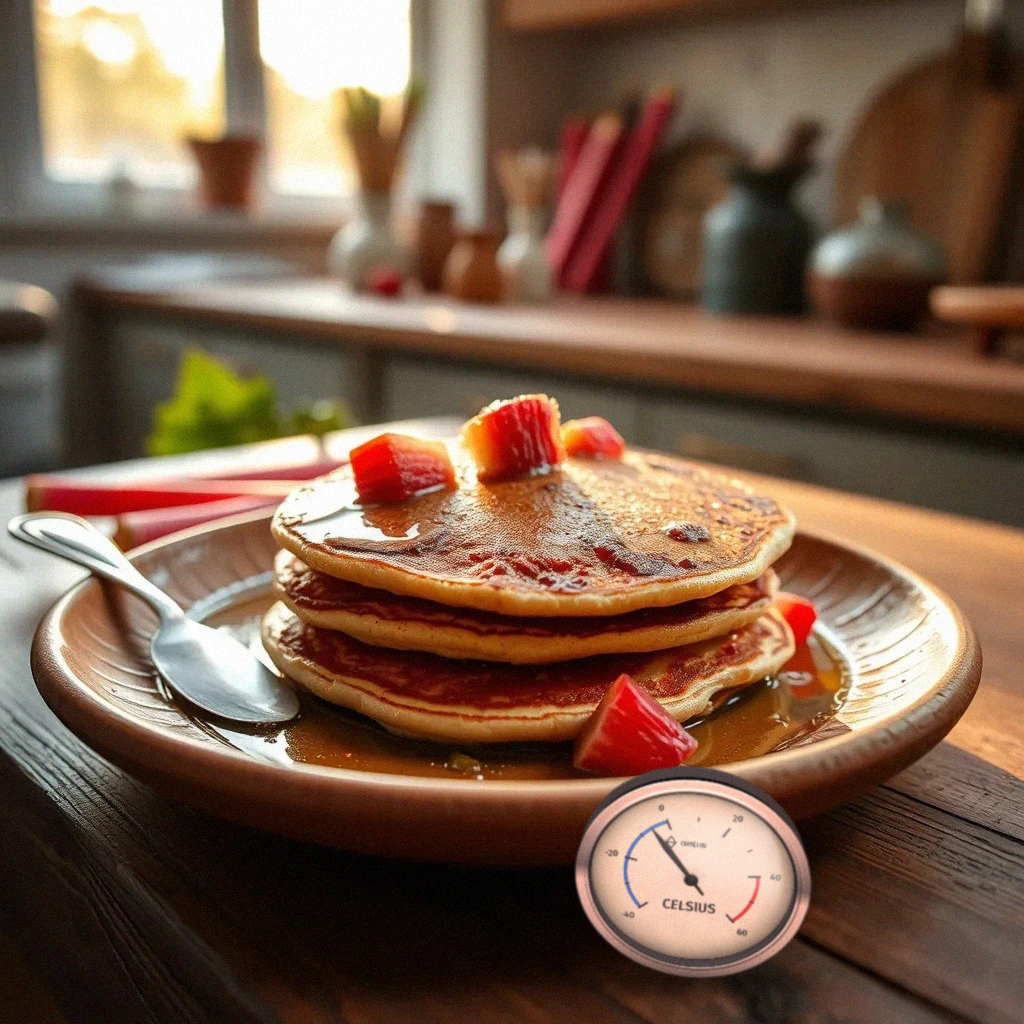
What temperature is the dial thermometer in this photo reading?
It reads -5 °C
